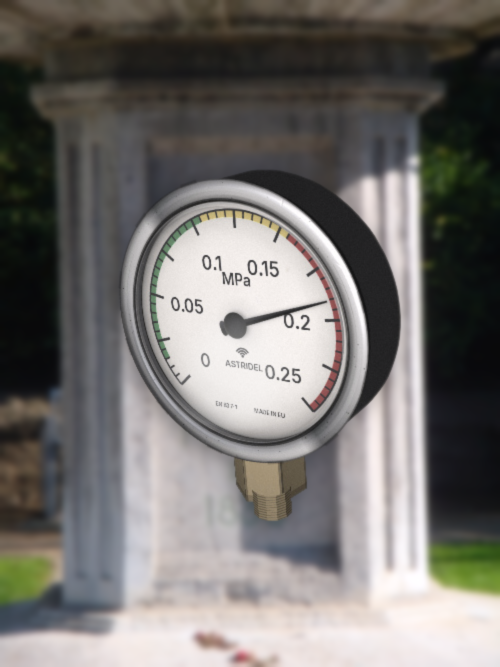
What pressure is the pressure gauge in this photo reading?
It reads 0.19 MPa
